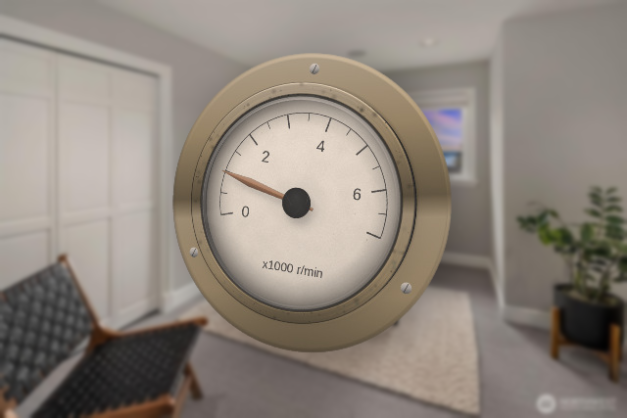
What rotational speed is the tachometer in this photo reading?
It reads 1000 rpm
